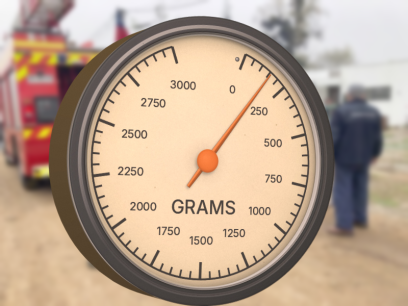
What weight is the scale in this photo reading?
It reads 150 g
